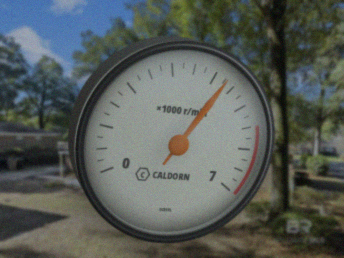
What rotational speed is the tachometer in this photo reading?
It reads 4250 rpm
